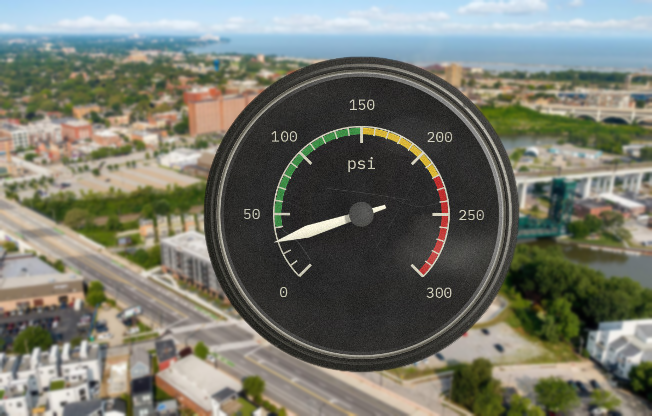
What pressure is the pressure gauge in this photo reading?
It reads 30 psi
